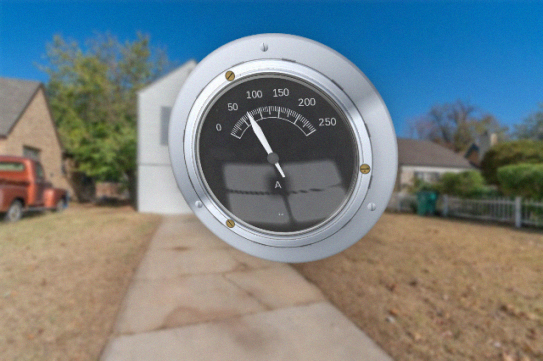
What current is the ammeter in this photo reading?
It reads 75 A
